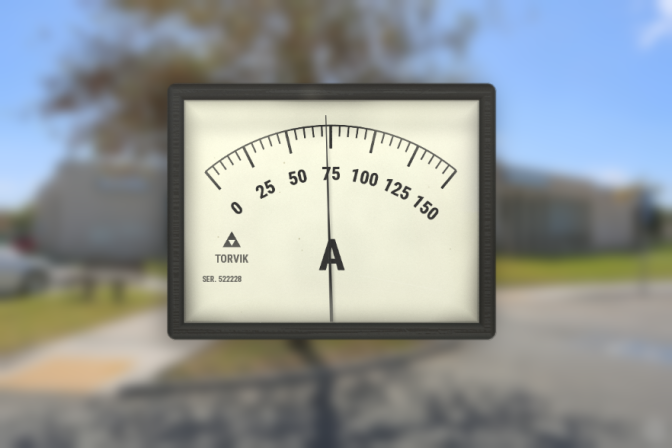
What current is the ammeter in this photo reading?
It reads 72.5 A
